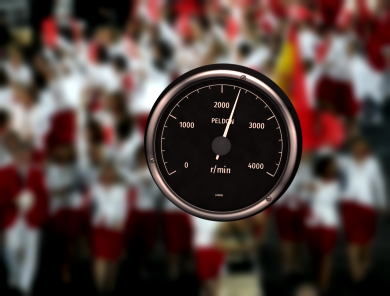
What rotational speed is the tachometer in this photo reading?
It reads 2300 rpm
